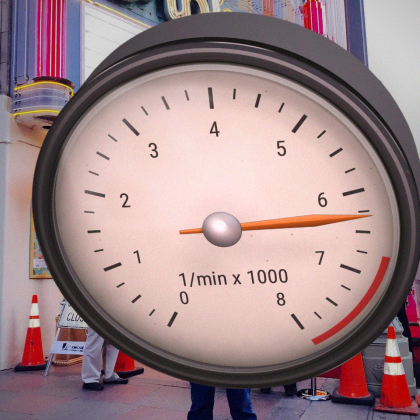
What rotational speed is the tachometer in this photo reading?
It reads 6250 rpm
